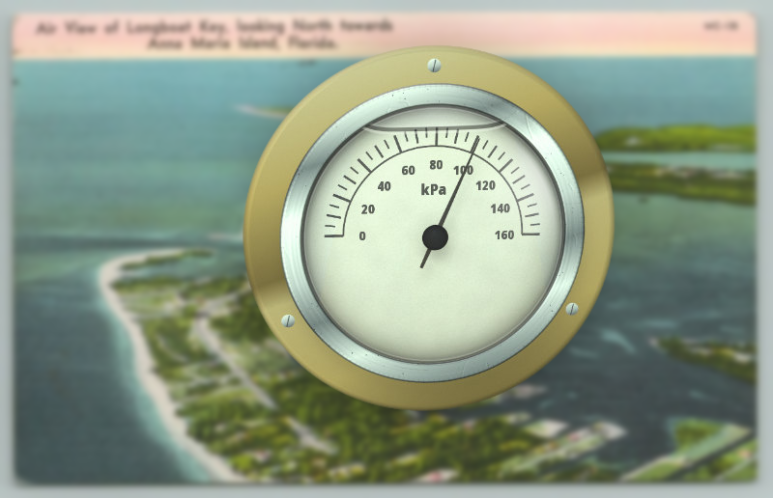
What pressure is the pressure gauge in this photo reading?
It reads 100 kPa
